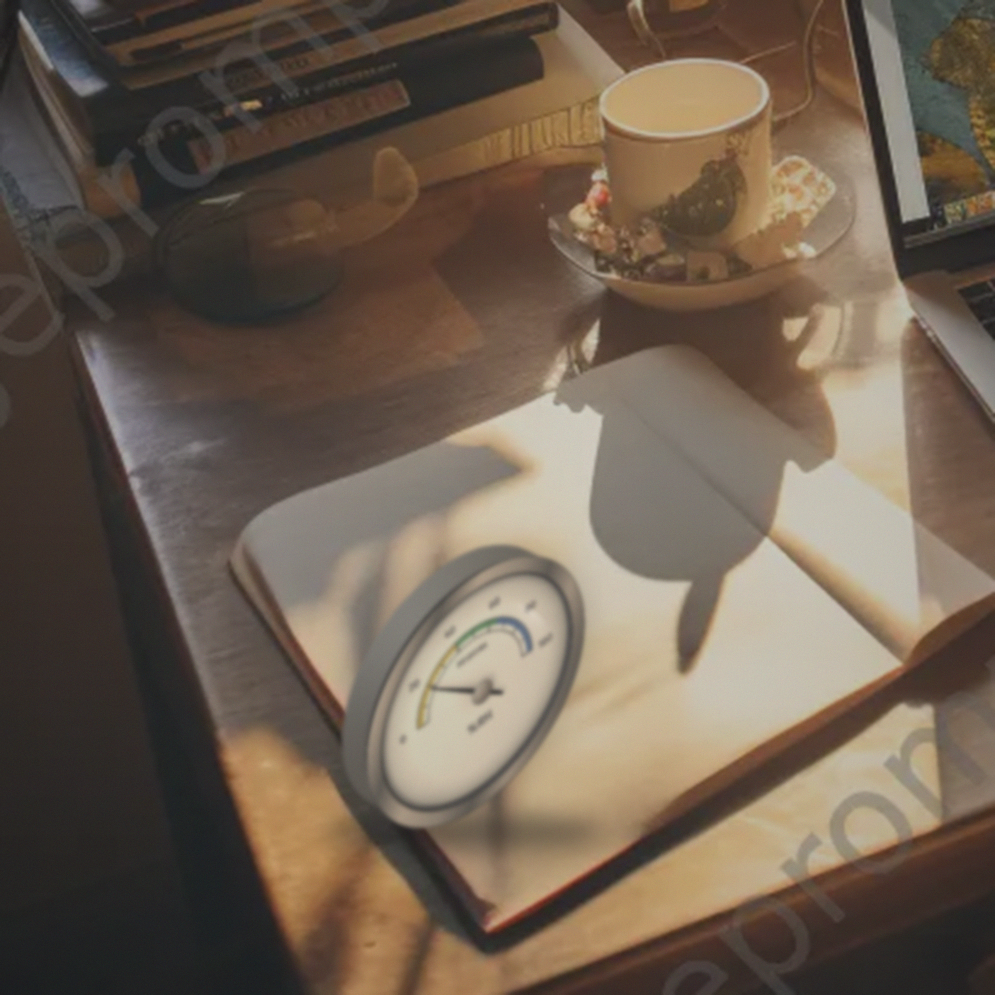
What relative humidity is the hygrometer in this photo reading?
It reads 20 %
